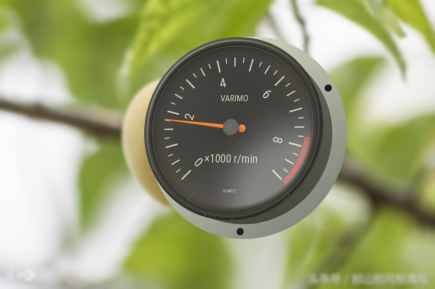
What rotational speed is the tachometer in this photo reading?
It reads 1750 rpm
